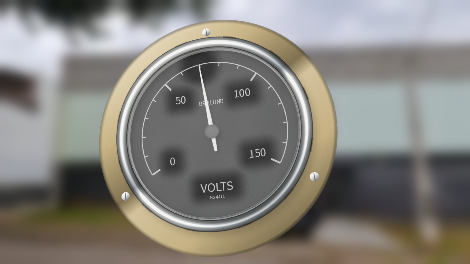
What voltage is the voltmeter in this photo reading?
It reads 70 V
